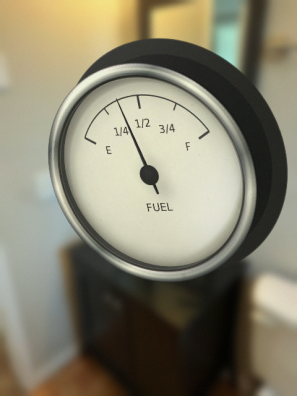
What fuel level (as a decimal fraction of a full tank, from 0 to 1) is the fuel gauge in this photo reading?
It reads 0.375
